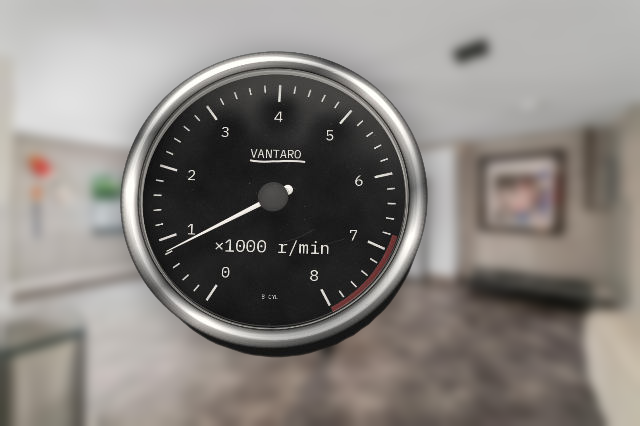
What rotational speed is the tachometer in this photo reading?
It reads 800 rpm
